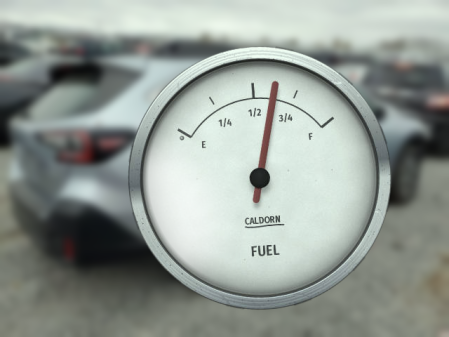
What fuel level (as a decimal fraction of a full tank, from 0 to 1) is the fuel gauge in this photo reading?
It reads 0.625
